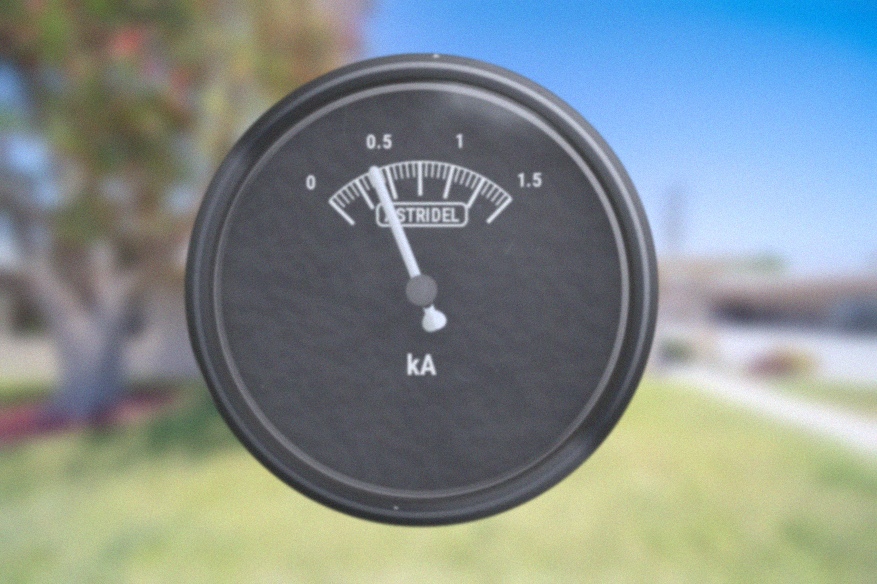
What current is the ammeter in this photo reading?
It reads 0.4 kA
